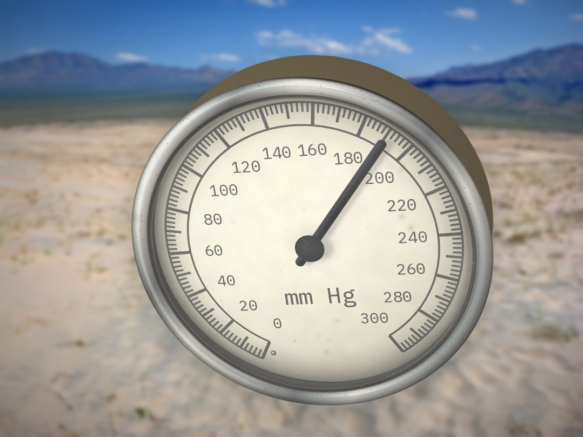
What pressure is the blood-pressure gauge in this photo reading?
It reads 190 mmHg
